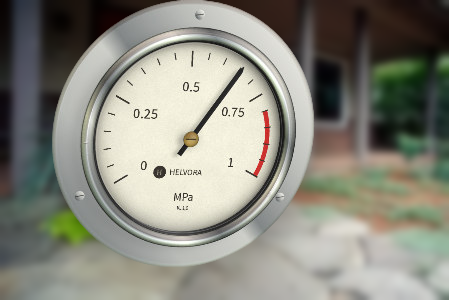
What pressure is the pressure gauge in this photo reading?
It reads 0.65 MPa
